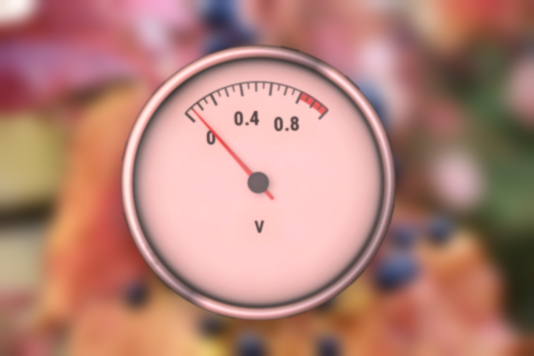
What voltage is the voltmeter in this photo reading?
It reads 0.05 V
